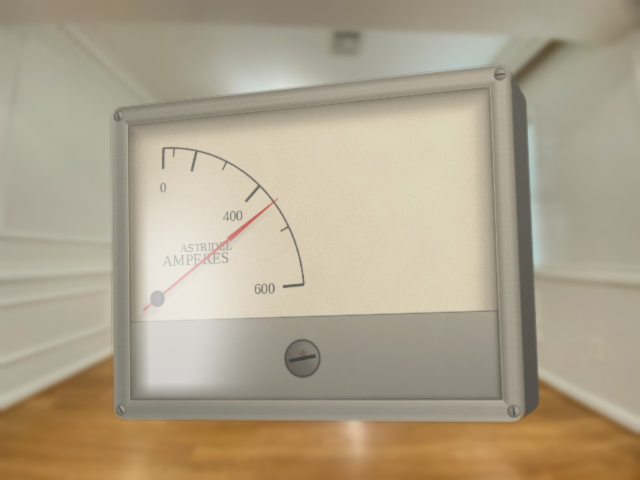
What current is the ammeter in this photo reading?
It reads 450 A
